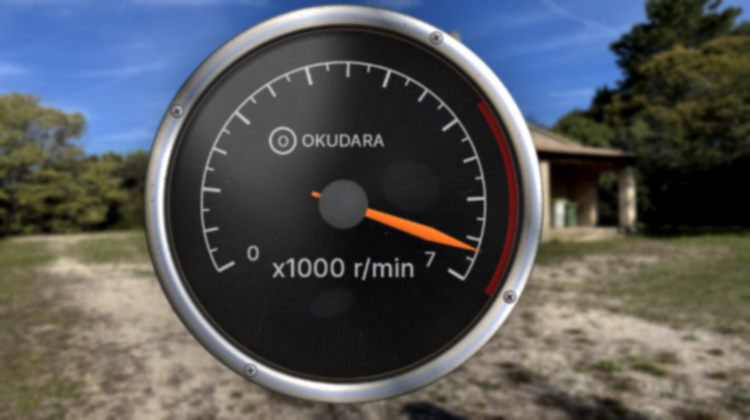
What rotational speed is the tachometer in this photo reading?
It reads 6625 rpm
